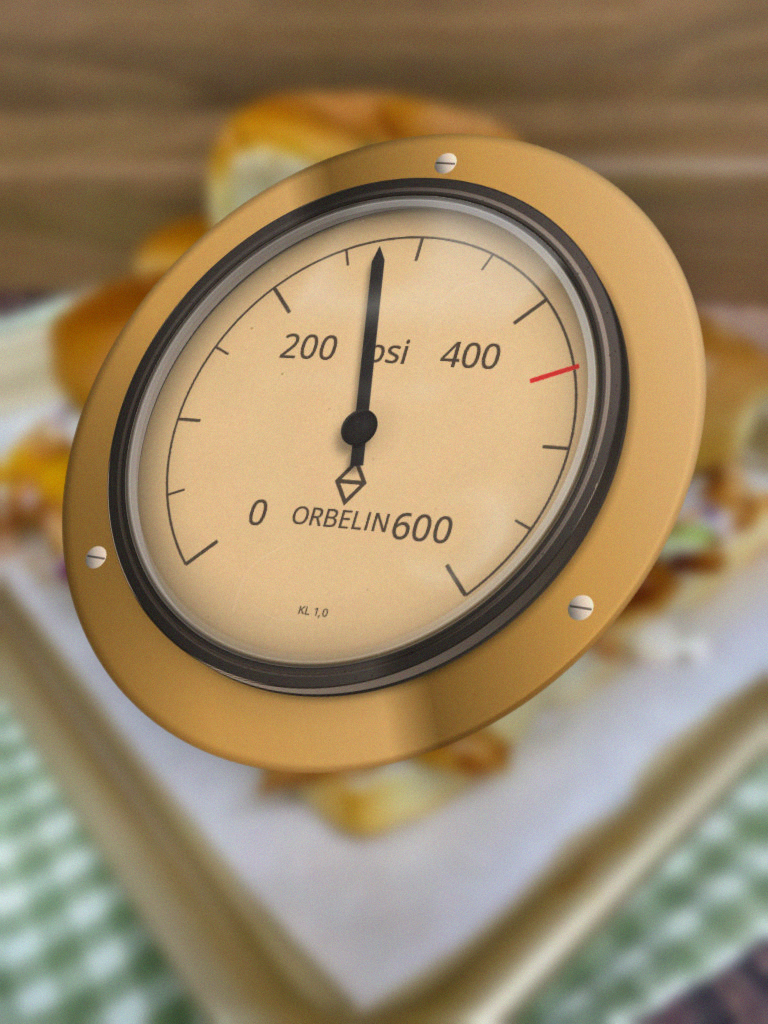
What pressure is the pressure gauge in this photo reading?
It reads 275 psi
